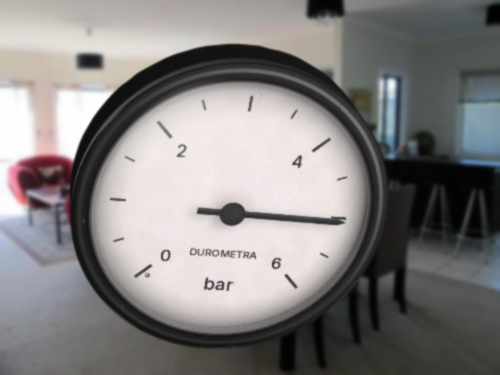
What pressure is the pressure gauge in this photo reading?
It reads 5 bar
